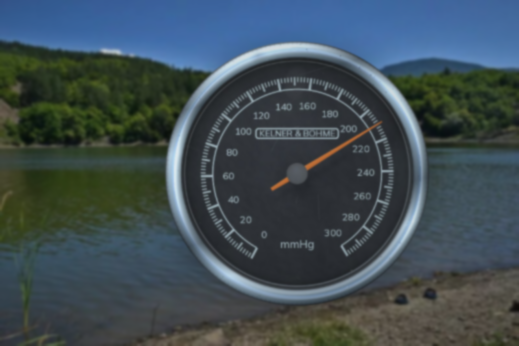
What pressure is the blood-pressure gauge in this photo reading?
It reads 210 mmHg
